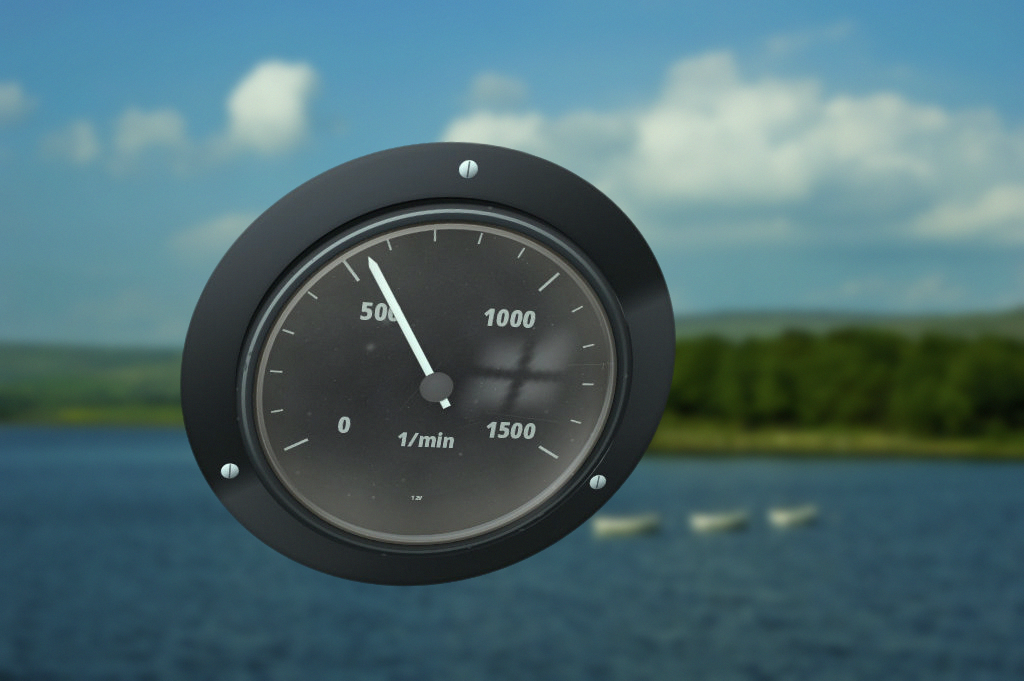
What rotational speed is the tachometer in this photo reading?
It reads 550 rpm
